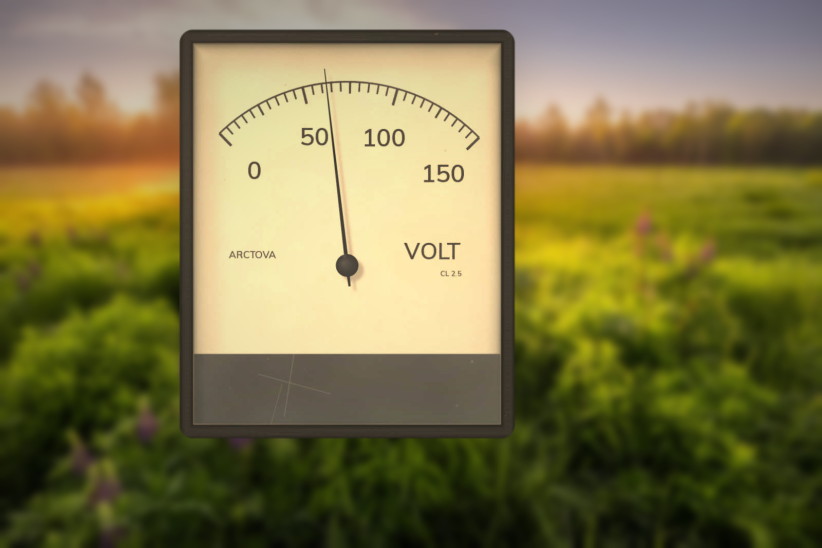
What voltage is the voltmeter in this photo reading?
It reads 62.5 V
